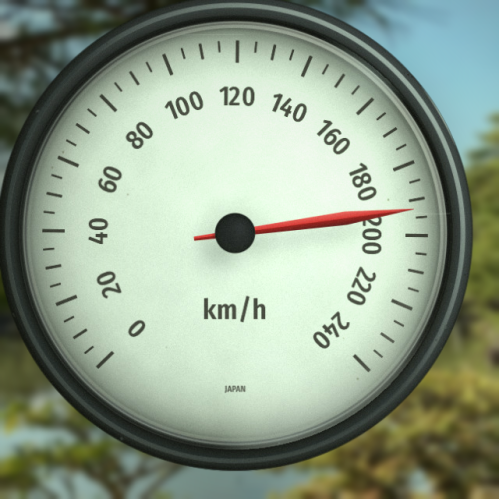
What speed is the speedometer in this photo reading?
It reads 192.5 km/h
